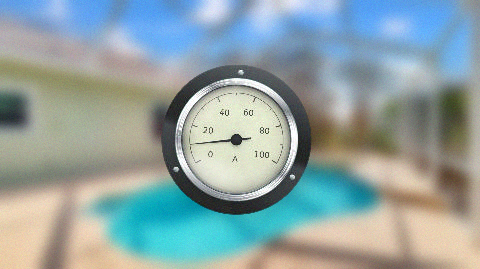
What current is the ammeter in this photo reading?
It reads 10 A
